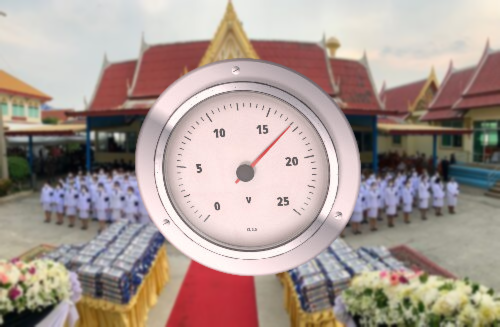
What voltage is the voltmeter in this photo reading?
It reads 17 V
